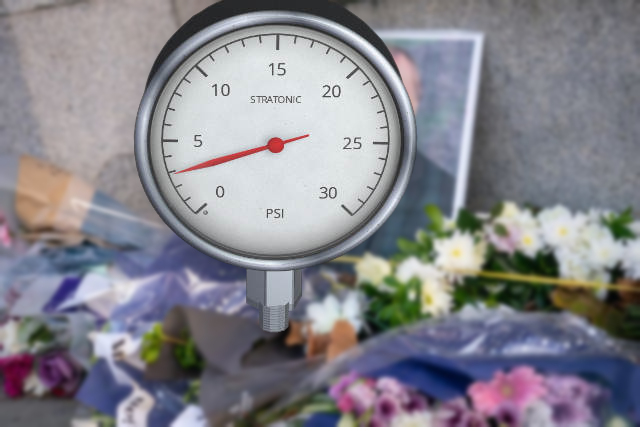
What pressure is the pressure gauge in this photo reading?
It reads 3 psi
